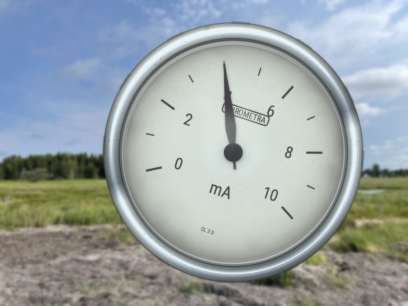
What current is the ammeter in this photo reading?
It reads 4 mA
